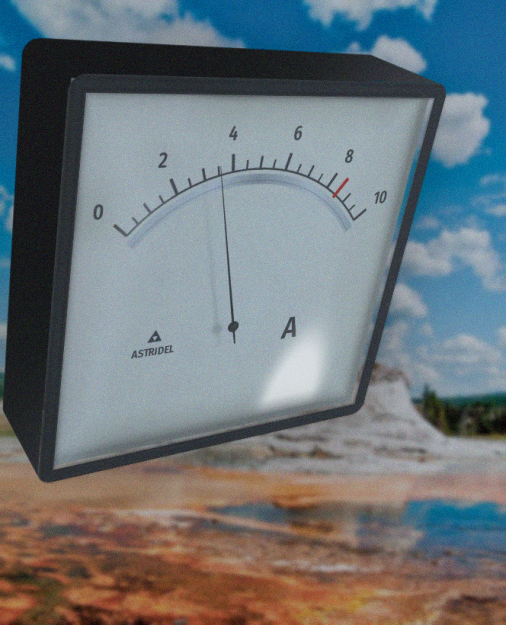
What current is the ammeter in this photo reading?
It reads 3.5 A
